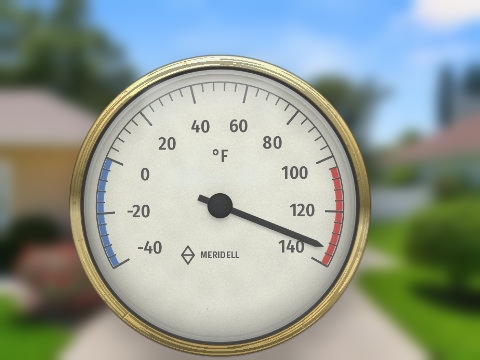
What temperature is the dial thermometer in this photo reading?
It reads 134 °F
